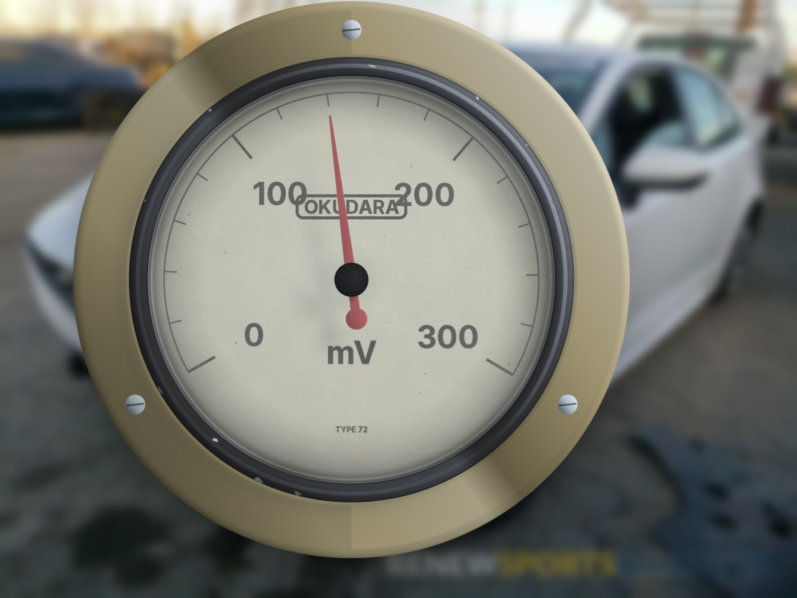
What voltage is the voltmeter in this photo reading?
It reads 140 mV
